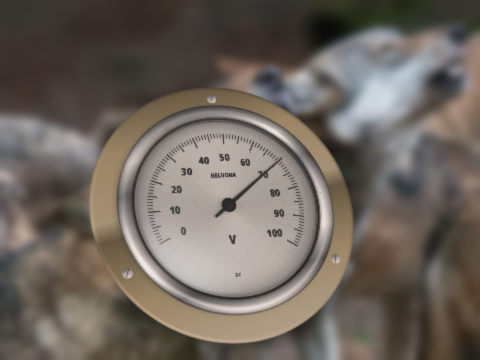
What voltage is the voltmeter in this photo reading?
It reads 70 V
